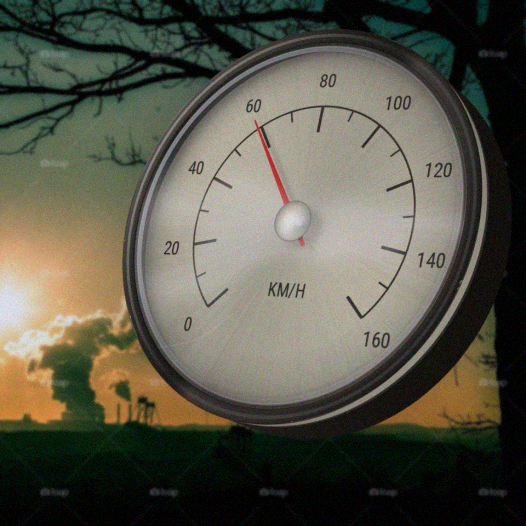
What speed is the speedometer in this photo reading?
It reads 60 km/h
